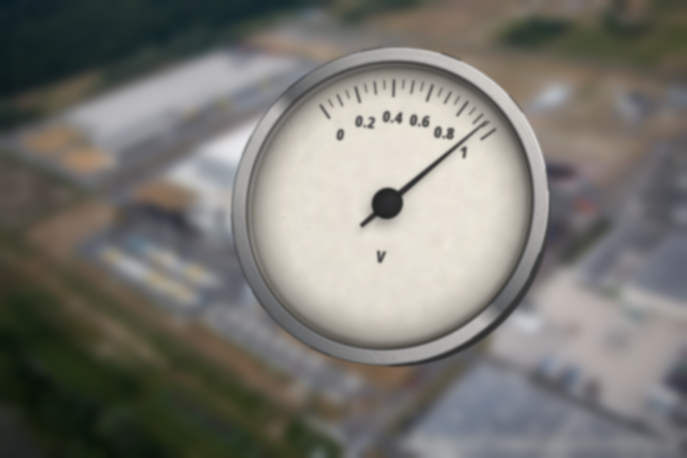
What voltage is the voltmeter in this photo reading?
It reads 0.95 V
